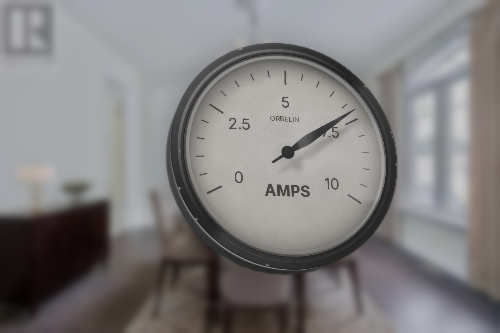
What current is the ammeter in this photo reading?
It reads 7.25 A
